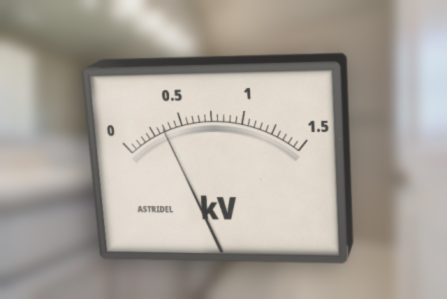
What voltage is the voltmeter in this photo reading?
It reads 0.35 kV
